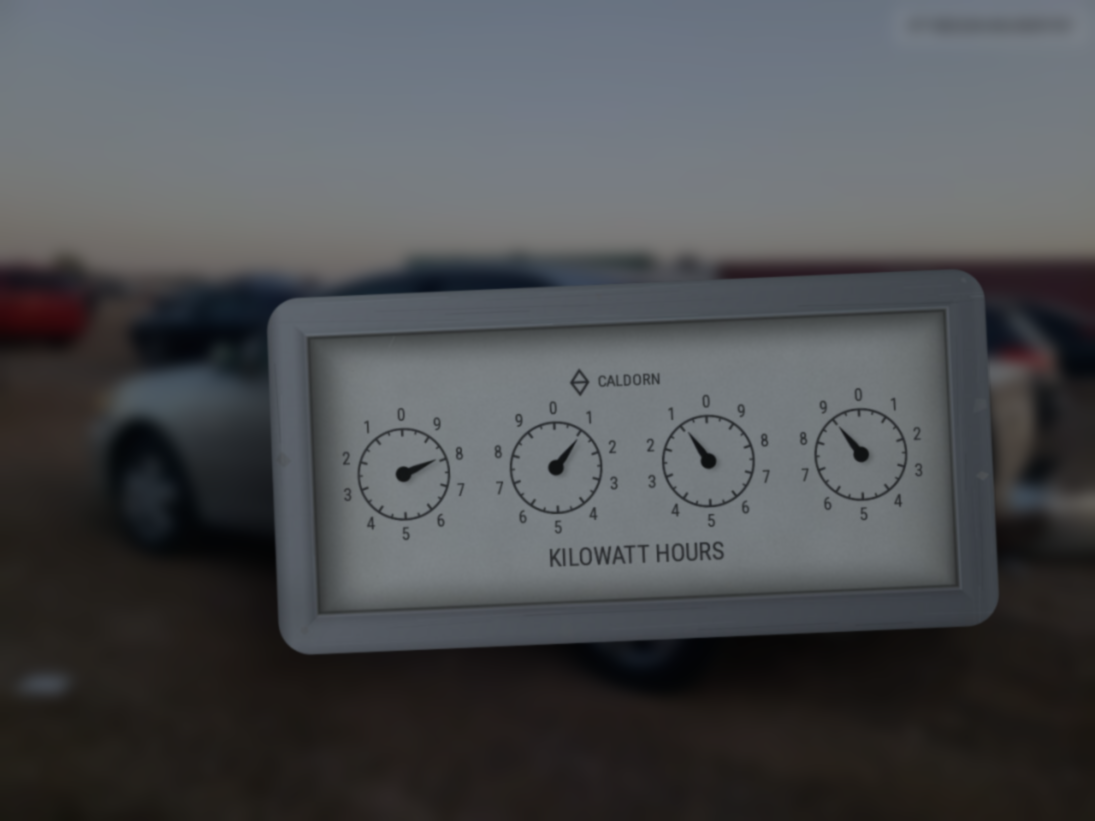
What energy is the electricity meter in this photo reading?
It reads 8109 kWh
